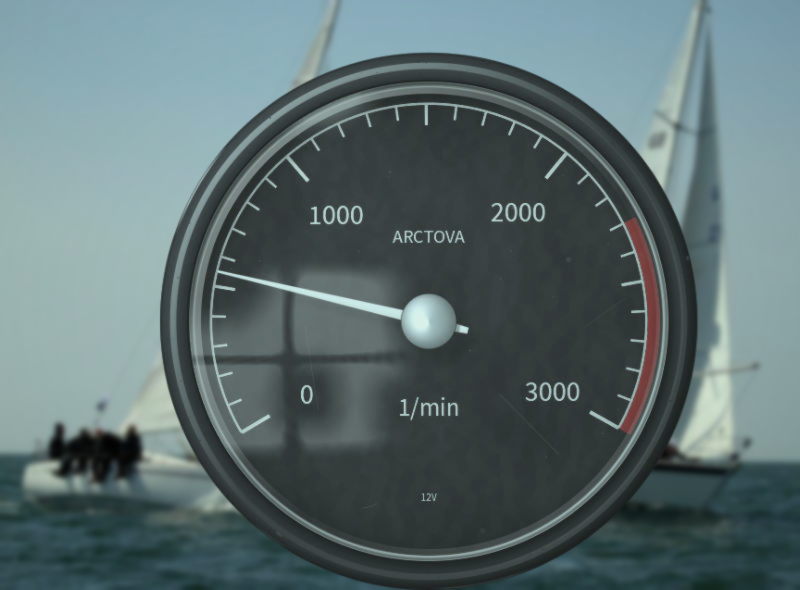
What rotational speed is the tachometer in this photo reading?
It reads 550 rpm
